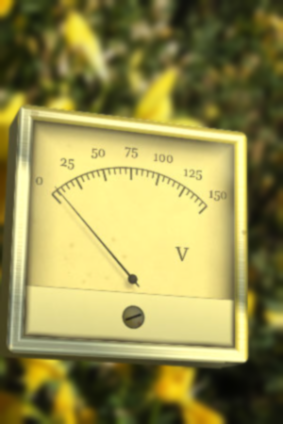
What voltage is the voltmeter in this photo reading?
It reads 5 V
